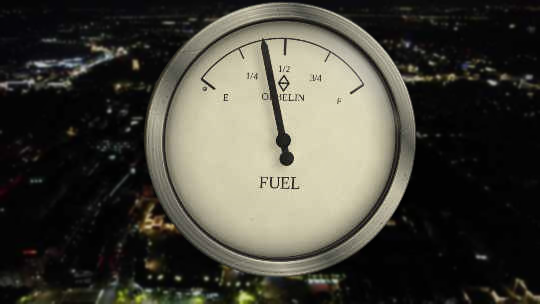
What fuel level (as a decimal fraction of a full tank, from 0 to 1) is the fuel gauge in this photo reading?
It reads 0.375
